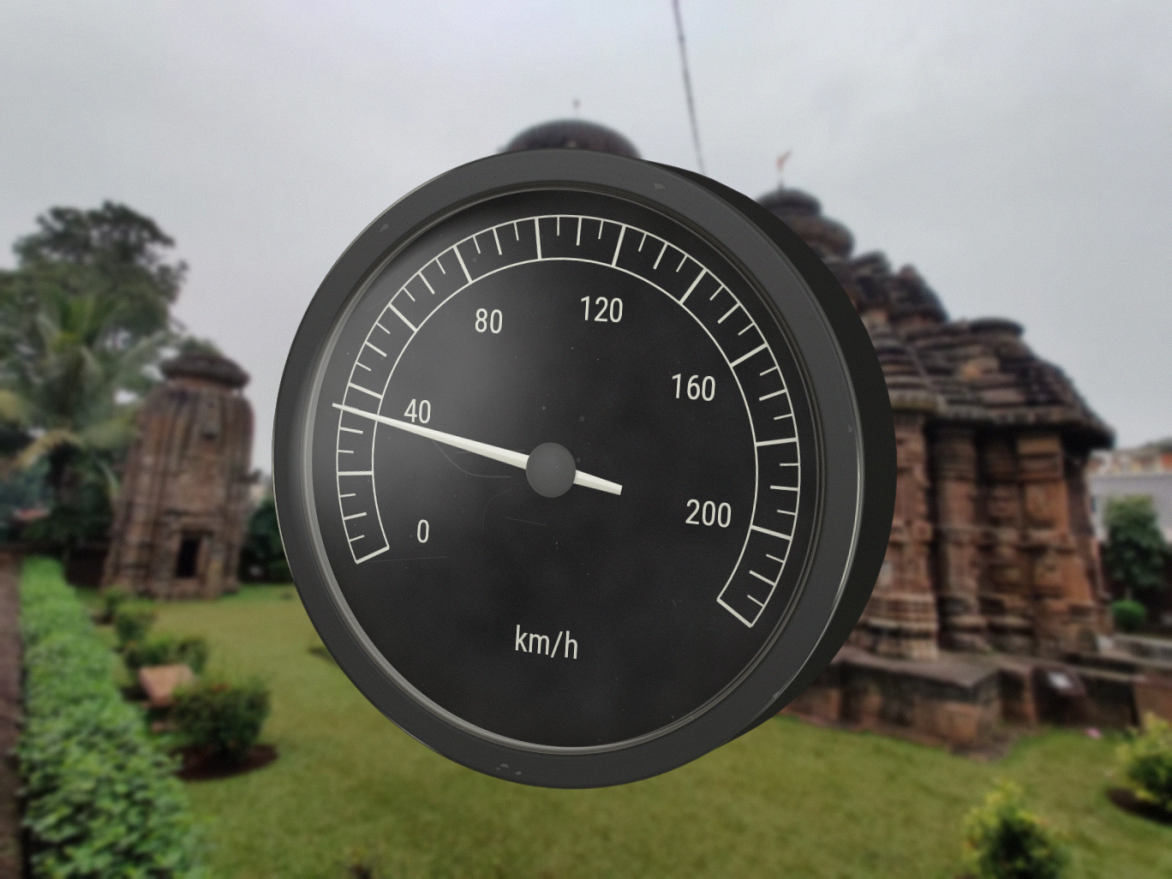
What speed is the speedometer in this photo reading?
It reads 35 km/h
